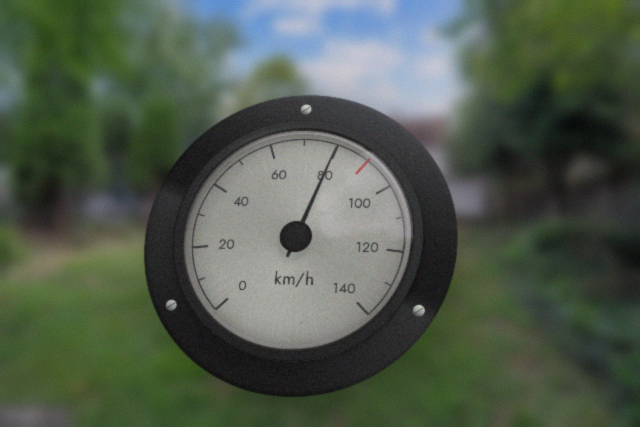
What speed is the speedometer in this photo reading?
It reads 80 km/h
